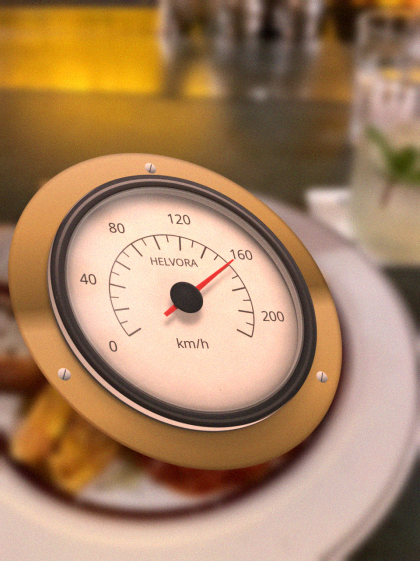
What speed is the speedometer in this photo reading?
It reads 160 km/h
